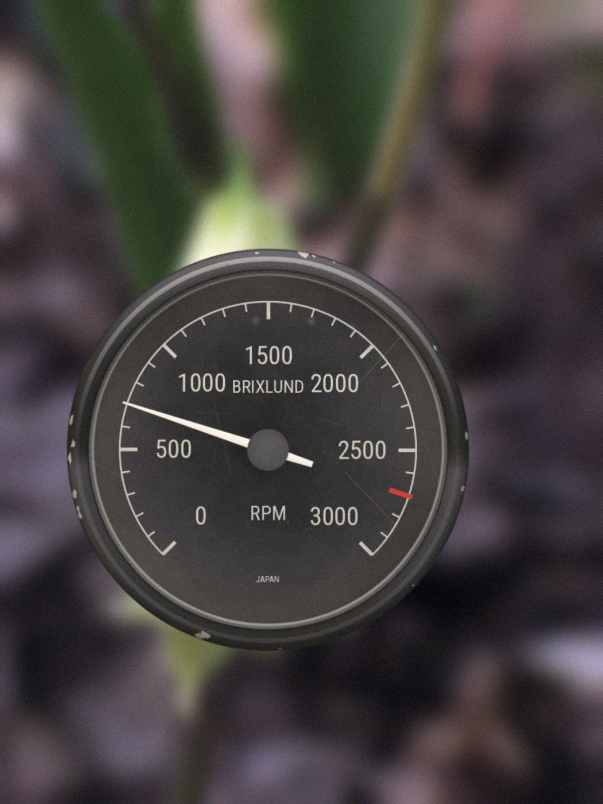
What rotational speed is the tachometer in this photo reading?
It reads 700 rpm
